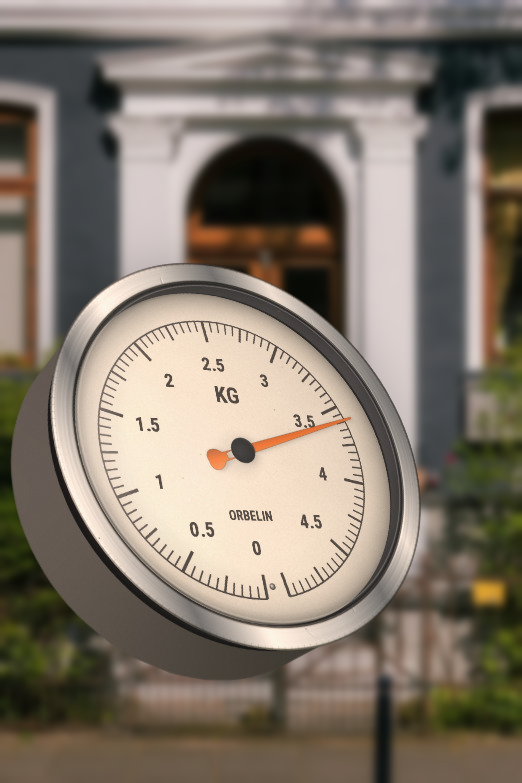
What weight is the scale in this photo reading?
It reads 3.6 kg
